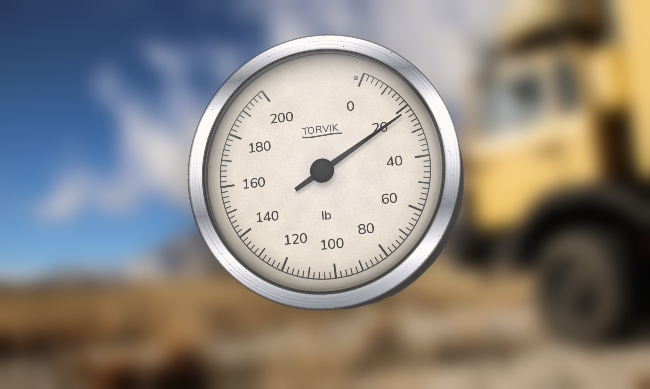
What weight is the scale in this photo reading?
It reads 22 lb
